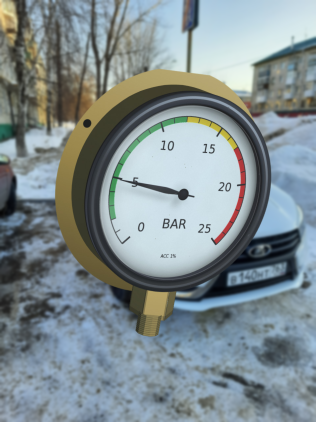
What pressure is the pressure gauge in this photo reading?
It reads 5 bar
